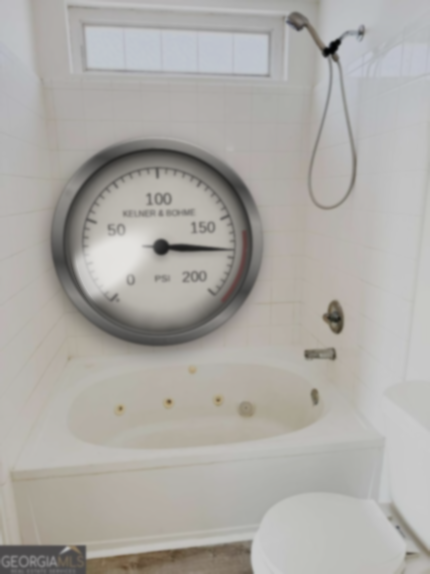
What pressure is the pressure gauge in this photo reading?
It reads 170 psi
